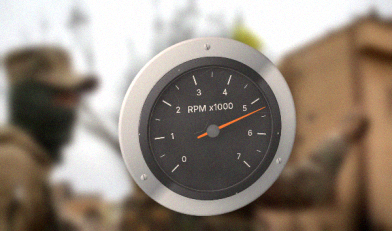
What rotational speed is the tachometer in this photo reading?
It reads 5250 rpm
